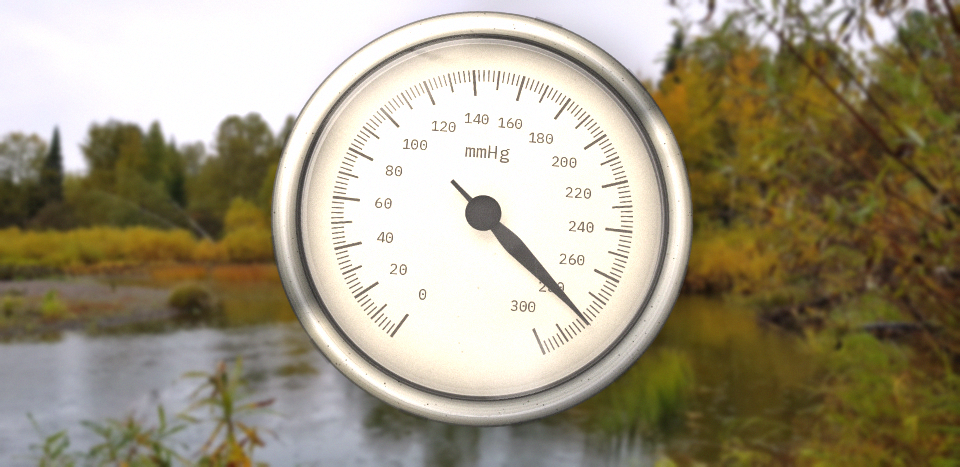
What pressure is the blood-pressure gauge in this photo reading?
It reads 280 mmHg
